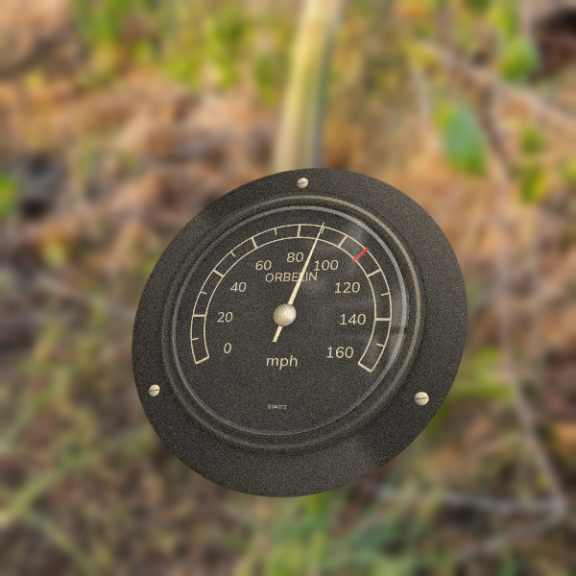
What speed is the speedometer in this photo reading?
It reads 90 mph
